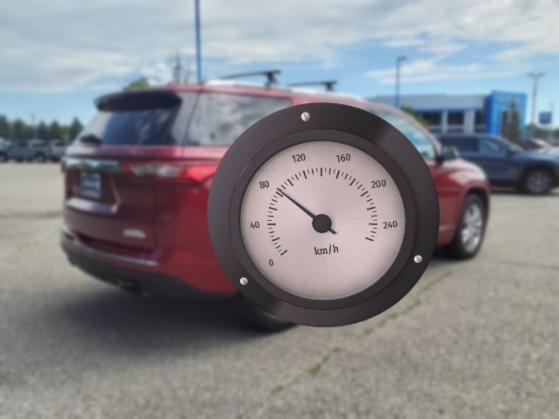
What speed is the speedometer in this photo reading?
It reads 85 km/h
